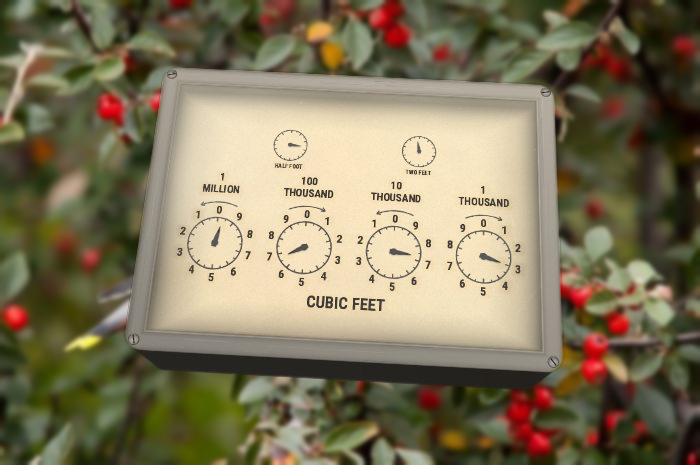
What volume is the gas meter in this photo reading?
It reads 967300 ft³
